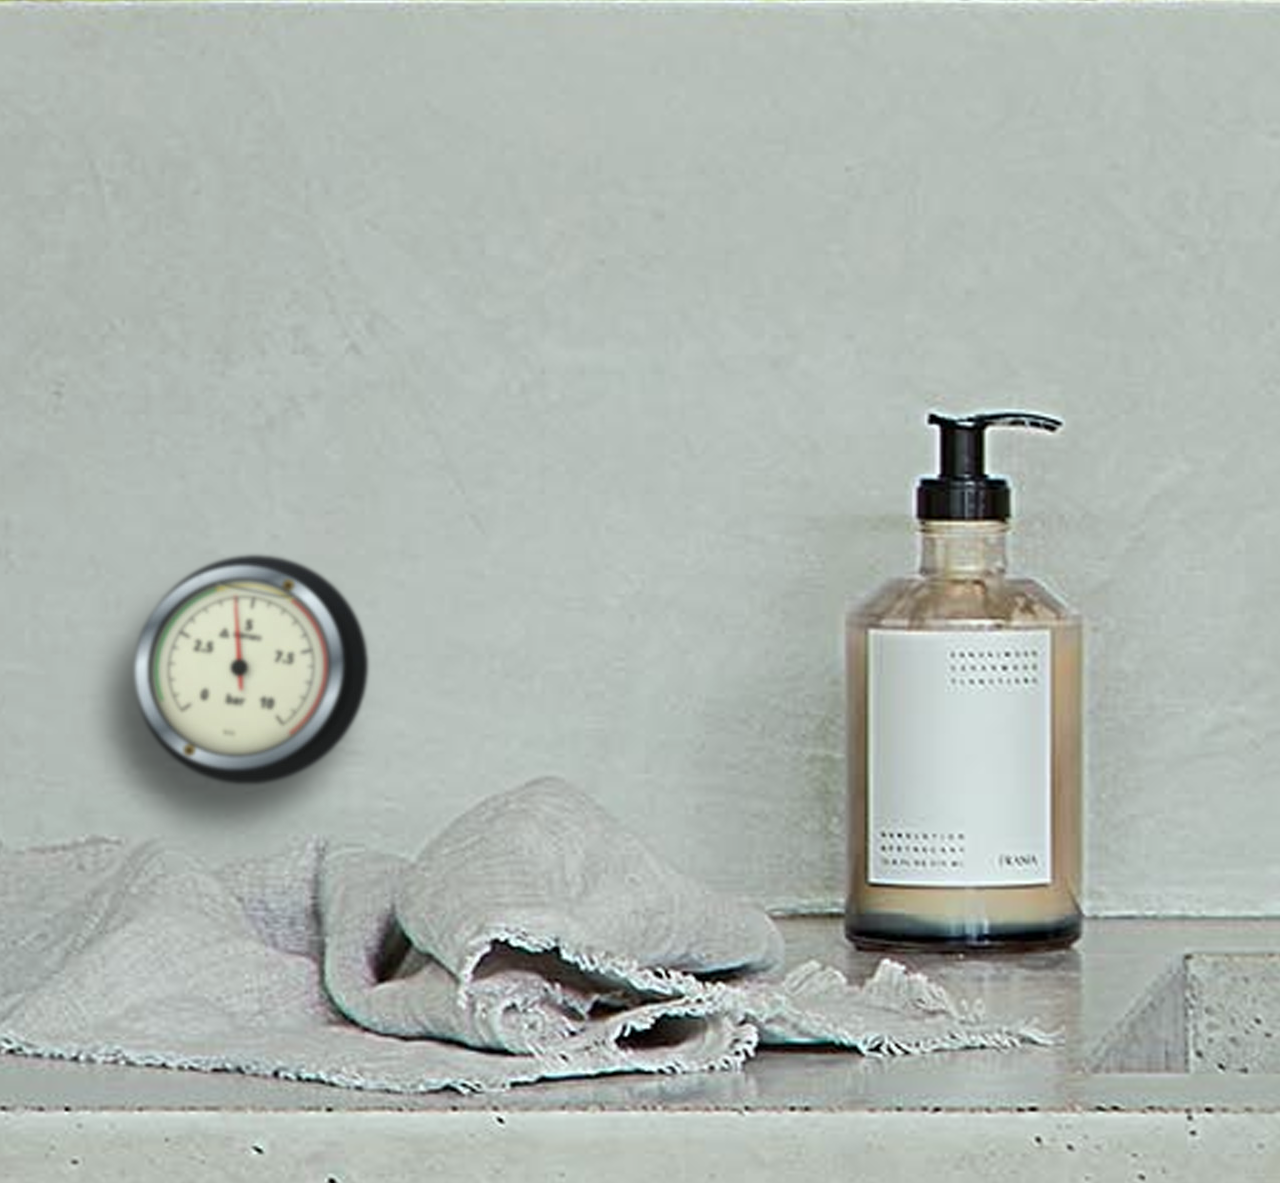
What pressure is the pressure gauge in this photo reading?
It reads 4.5 bar
